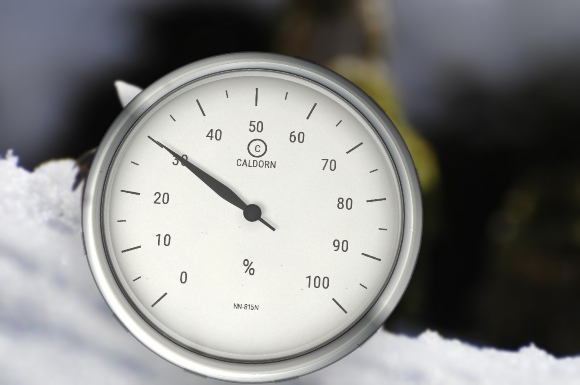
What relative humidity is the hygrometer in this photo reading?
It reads 30 %
